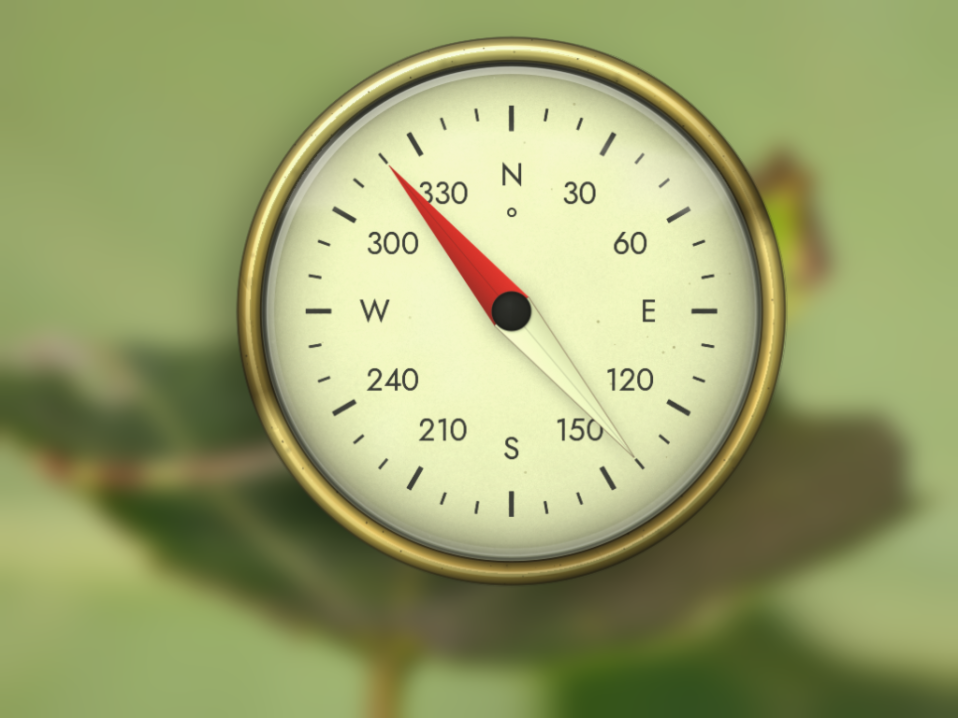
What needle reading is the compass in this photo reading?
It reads 320 °
